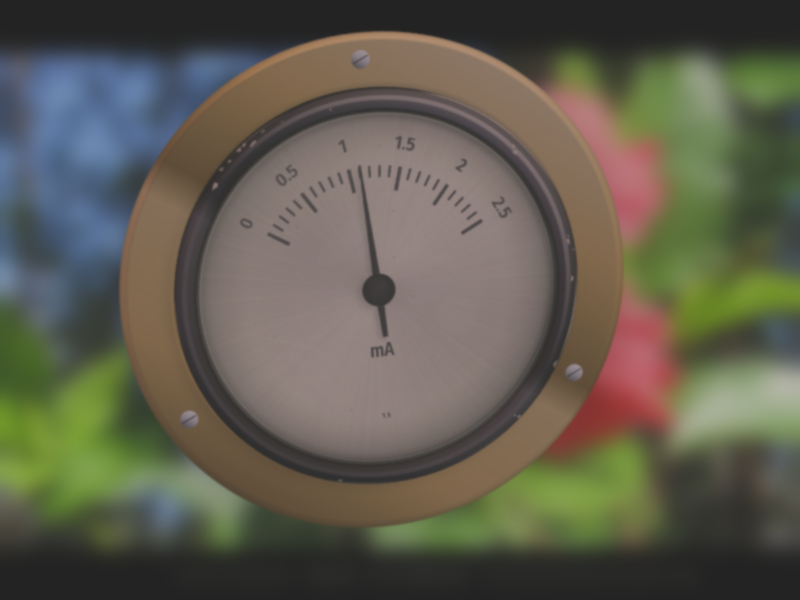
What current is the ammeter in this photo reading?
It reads 1.1 mA
